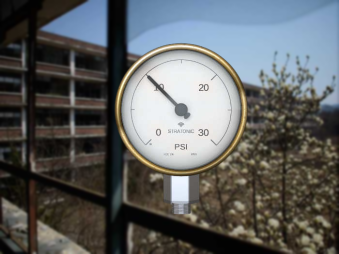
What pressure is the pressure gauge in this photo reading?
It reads 10 psi
